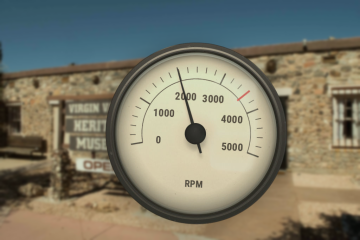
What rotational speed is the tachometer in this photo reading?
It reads 2000 rpm
